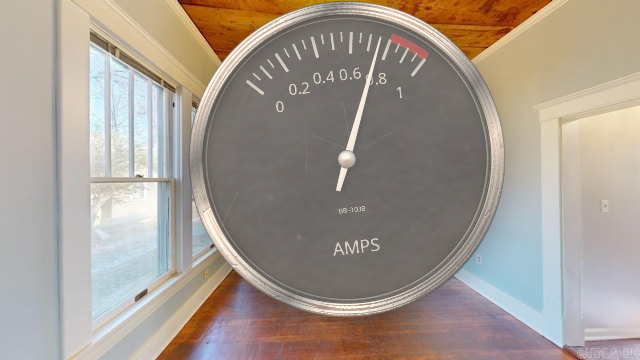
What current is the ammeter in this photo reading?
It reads 0.75 A
